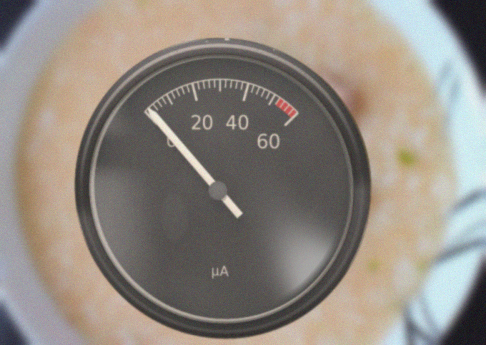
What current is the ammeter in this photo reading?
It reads 2 µA
